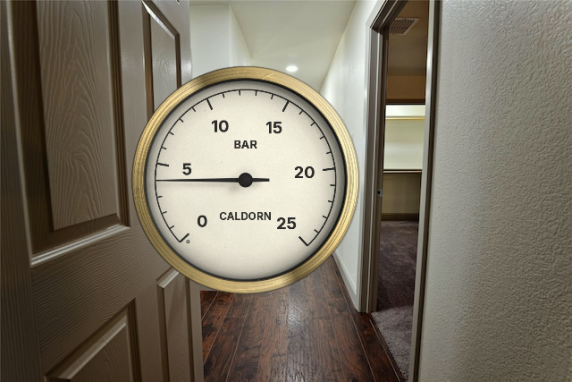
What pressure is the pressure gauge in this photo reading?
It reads 4 bar
